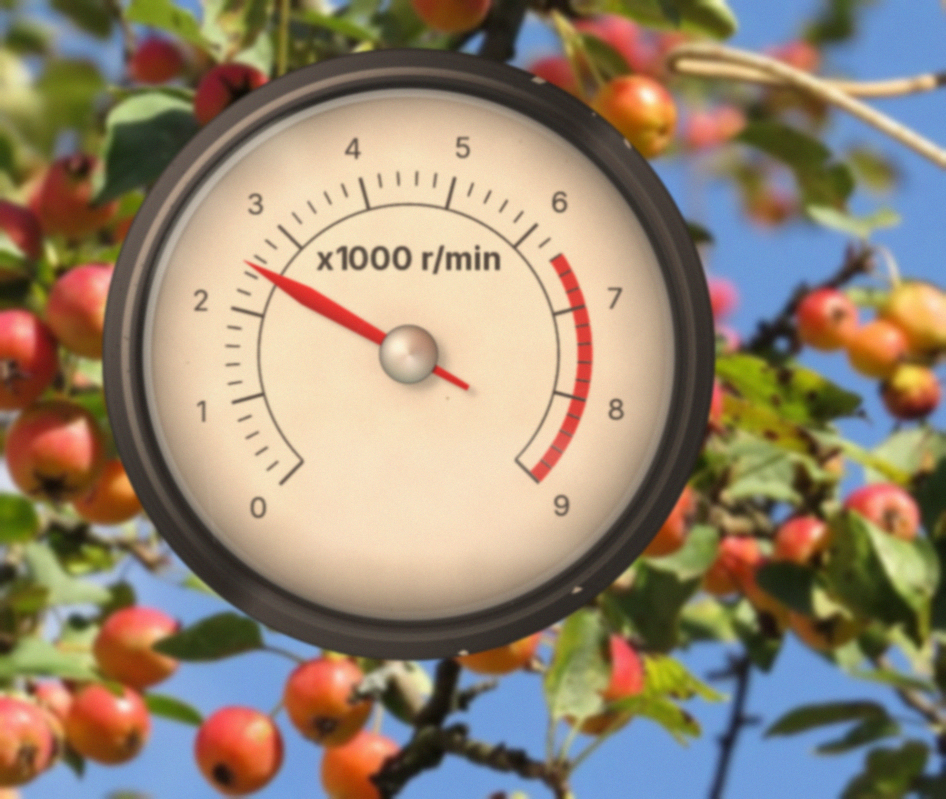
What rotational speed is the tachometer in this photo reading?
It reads 2500 rpm
